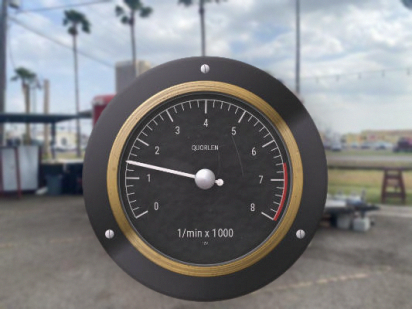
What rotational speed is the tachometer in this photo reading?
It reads 1400 rpm
